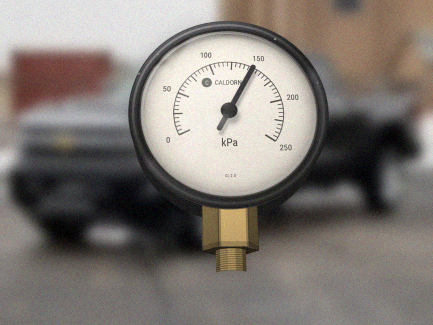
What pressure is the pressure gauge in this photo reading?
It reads 150 kPa
